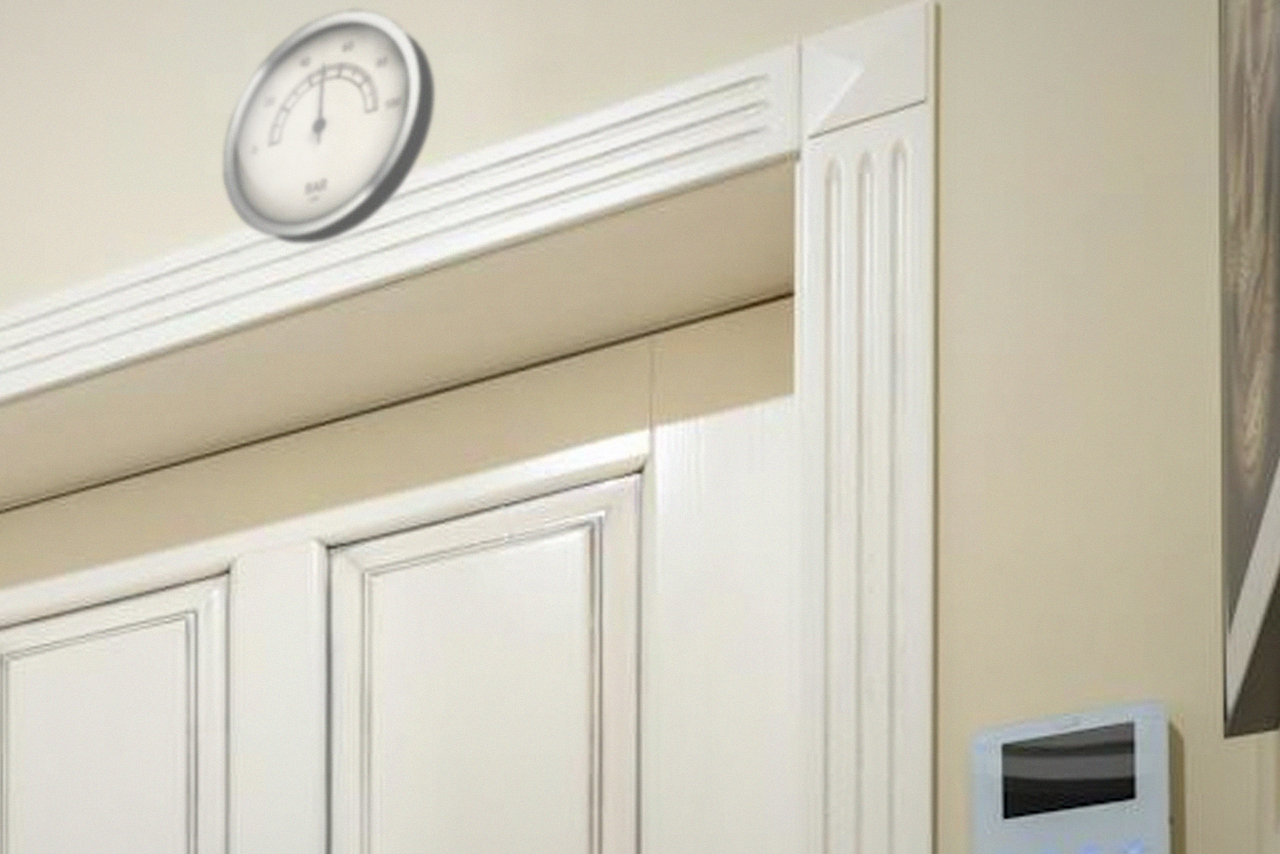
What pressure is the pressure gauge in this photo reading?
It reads 50 bar
